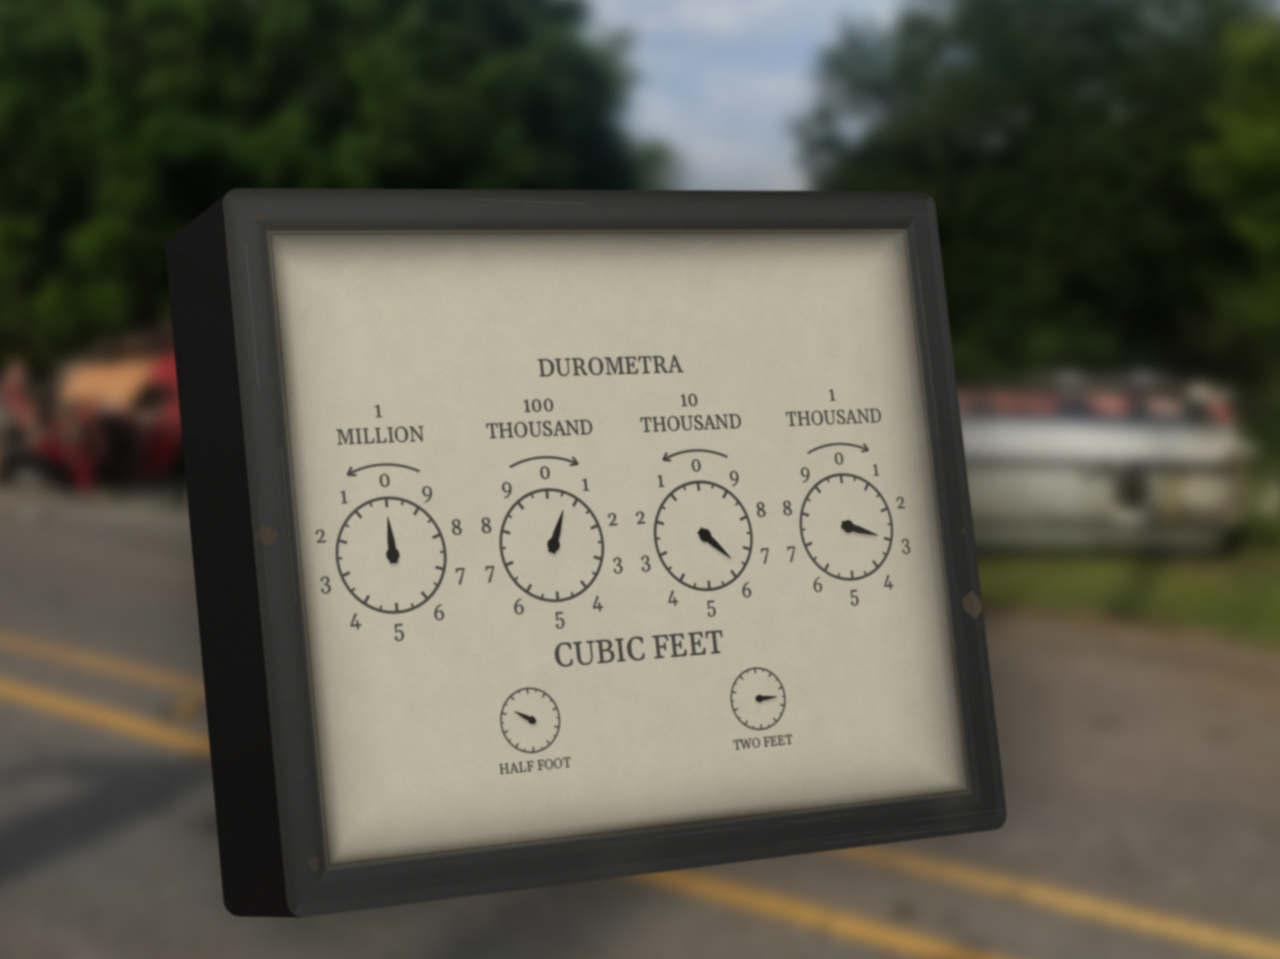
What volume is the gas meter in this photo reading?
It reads 6300 ft³
